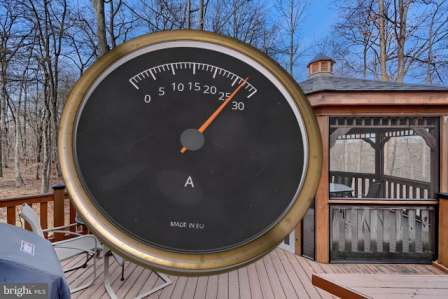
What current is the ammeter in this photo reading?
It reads 27 A
